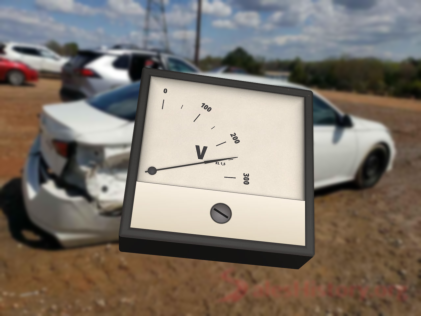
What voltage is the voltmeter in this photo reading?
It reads 250 V
